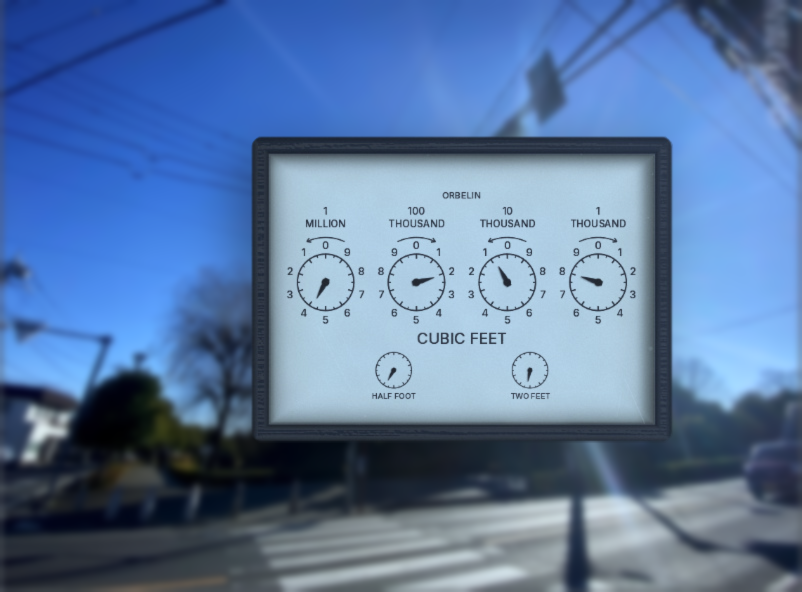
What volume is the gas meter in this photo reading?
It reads 420800 ft³
